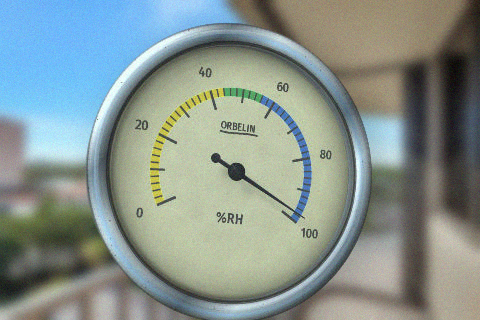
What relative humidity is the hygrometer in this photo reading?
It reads 98 %
